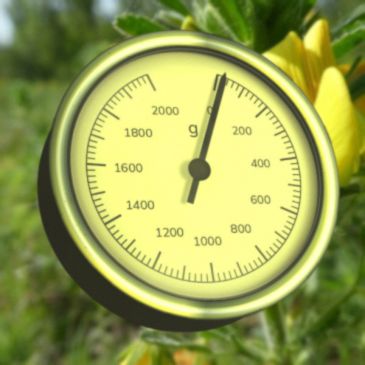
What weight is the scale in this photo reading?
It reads 20 g
